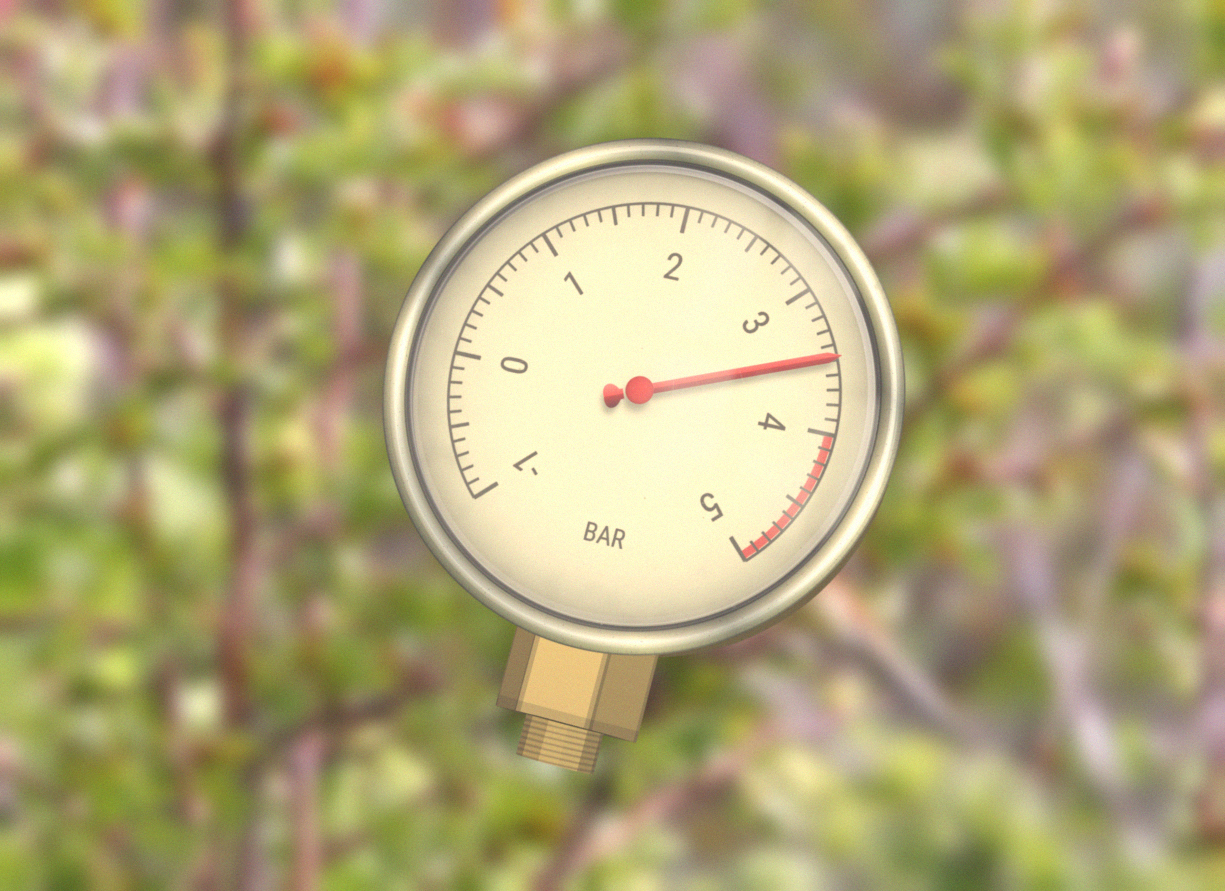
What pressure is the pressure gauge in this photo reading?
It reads 3.5 bar
